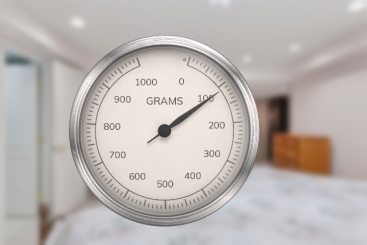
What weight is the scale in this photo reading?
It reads 110 g
